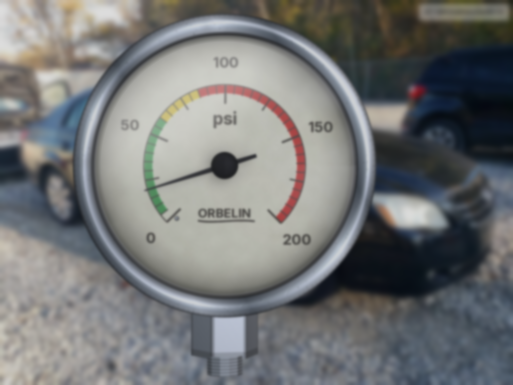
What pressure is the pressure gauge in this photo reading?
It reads 20 psi
